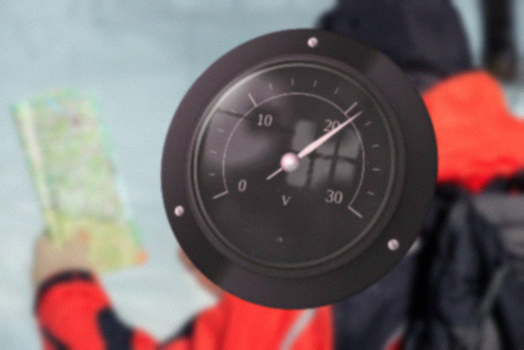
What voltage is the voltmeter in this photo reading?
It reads 21 V
